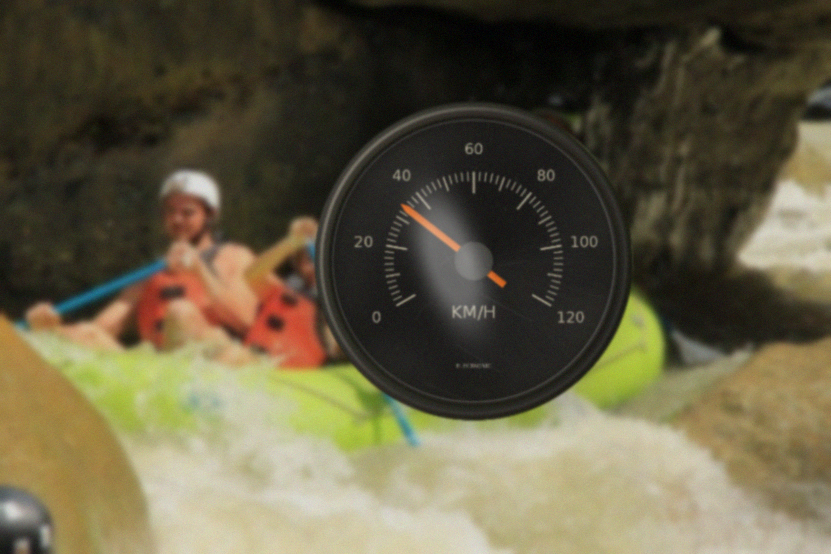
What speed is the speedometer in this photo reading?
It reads 34 km/h
